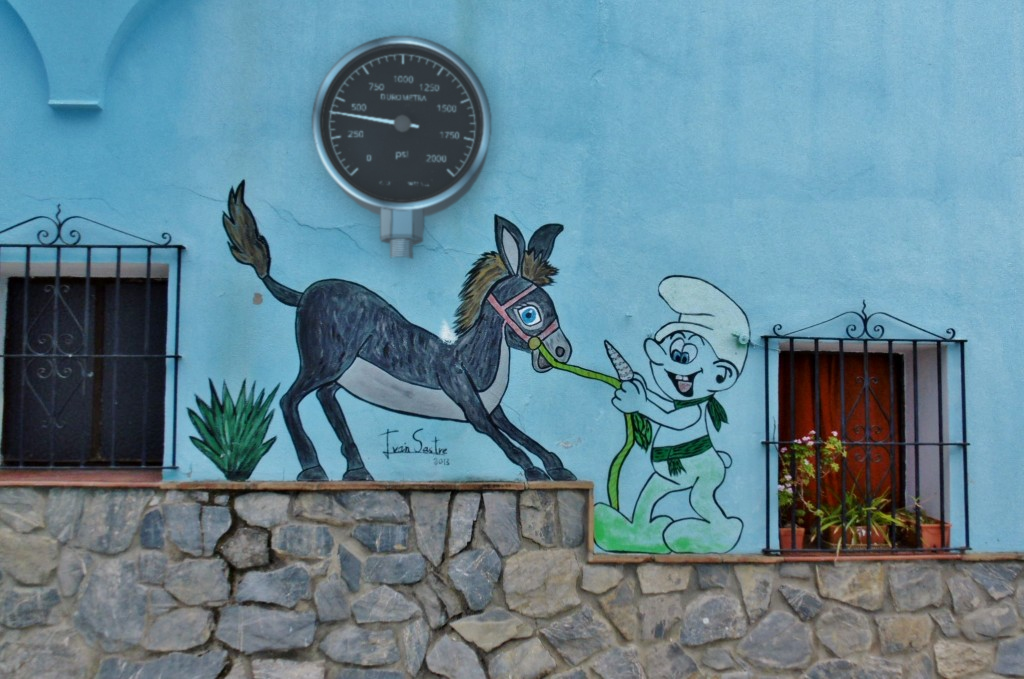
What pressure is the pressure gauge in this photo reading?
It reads 400 psi
